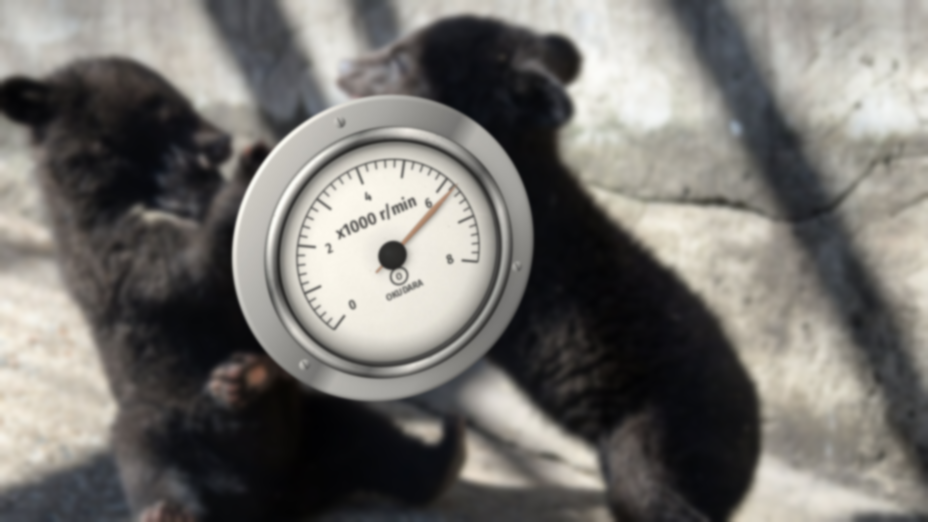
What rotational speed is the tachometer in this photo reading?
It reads 6200 rpm
